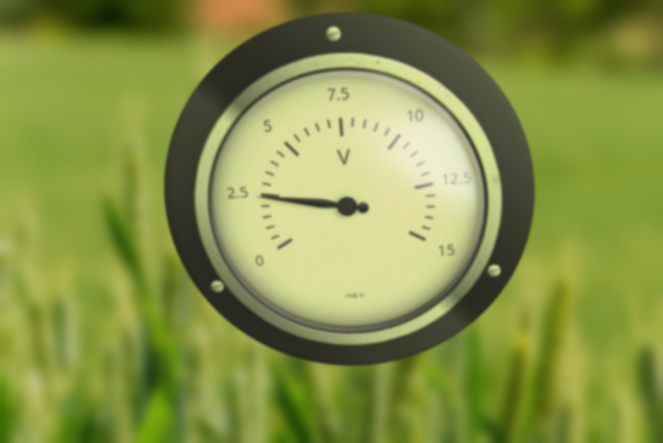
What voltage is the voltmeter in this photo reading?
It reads 2.5 V
